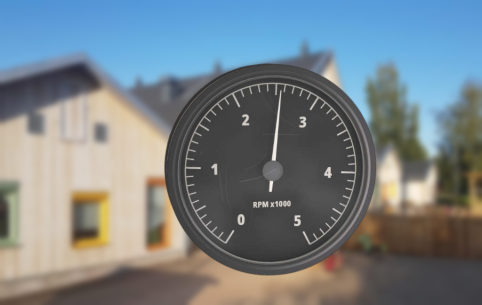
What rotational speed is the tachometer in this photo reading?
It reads 2550 rpm
